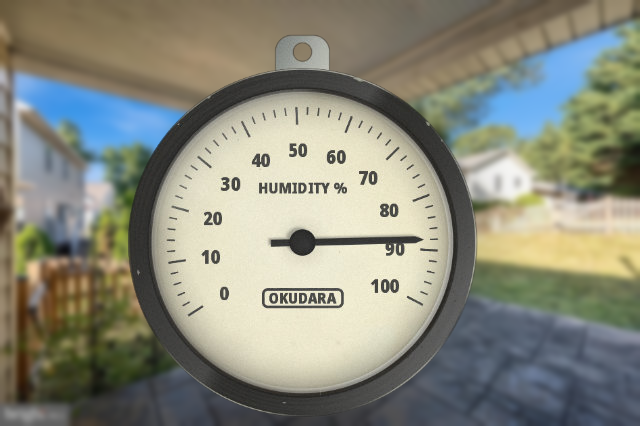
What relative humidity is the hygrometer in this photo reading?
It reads 88 %
